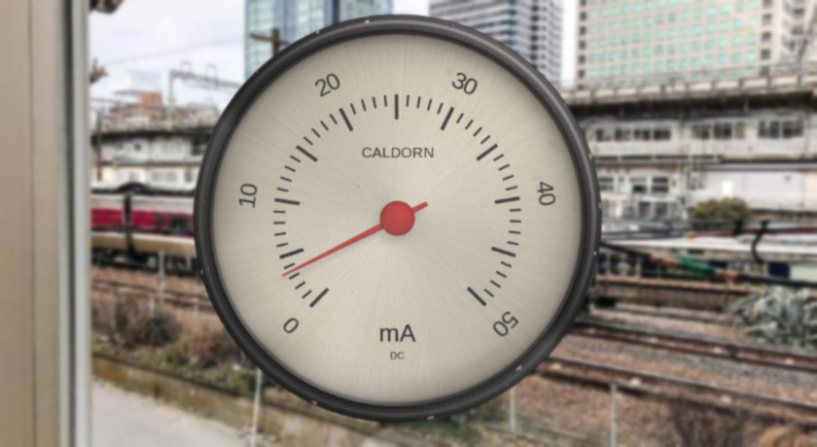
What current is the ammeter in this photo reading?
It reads 3.5 mA
